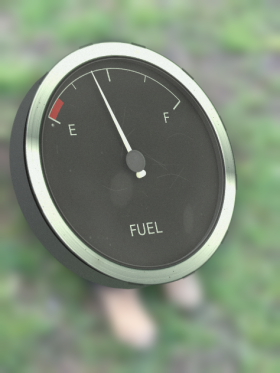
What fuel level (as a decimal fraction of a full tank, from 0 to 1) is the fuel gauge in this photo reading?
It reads 0.375
